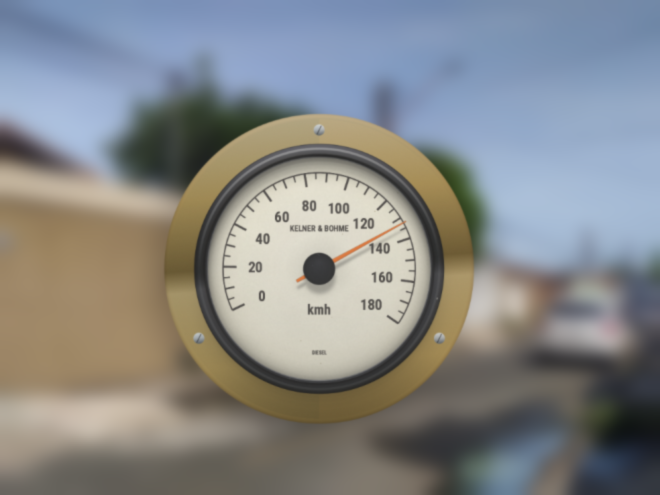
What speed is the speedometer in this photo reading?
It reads 132.5 km/h
